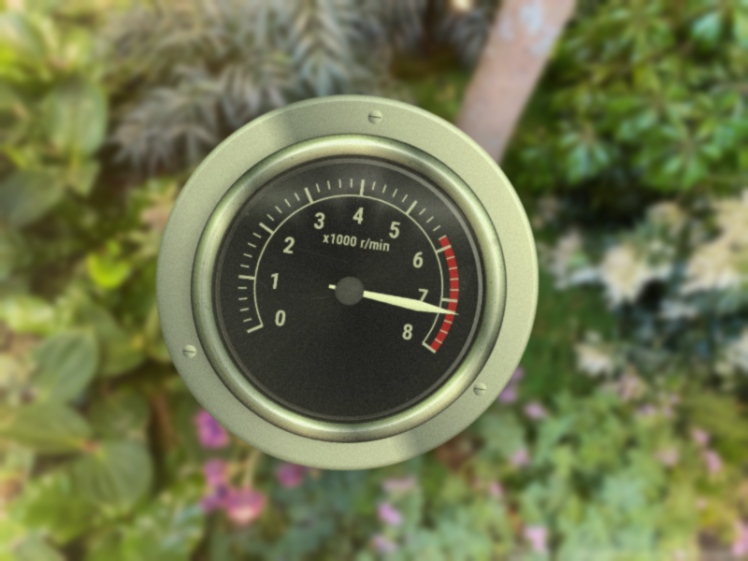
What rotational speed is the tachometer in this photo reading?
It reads 7200 rpm
